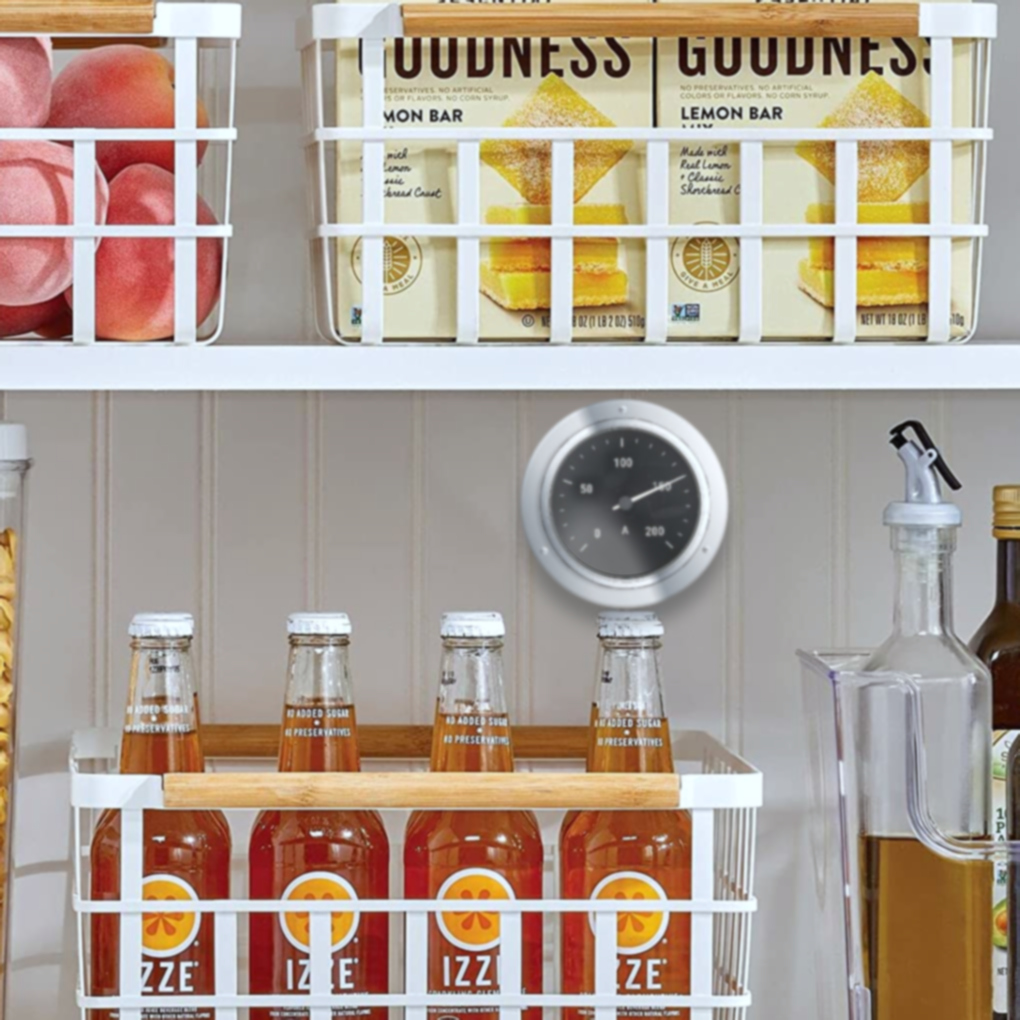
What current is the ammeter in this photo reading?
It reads 150 A
